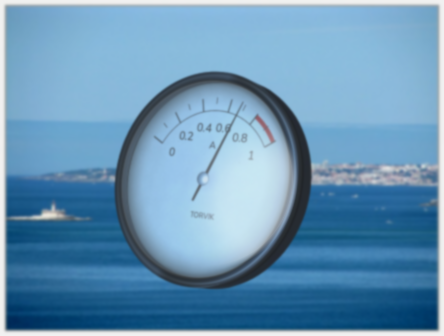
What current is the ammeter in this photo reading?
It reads 0.7 A
